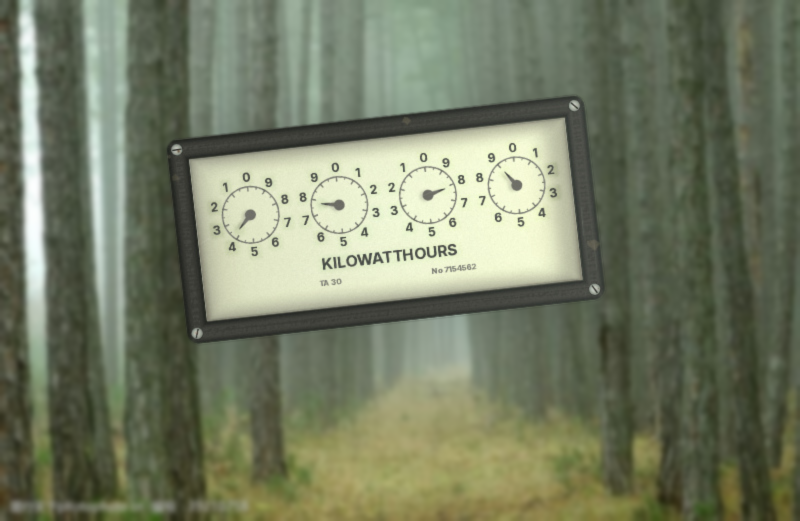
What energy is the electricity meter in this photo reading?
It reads 3779 kWh
